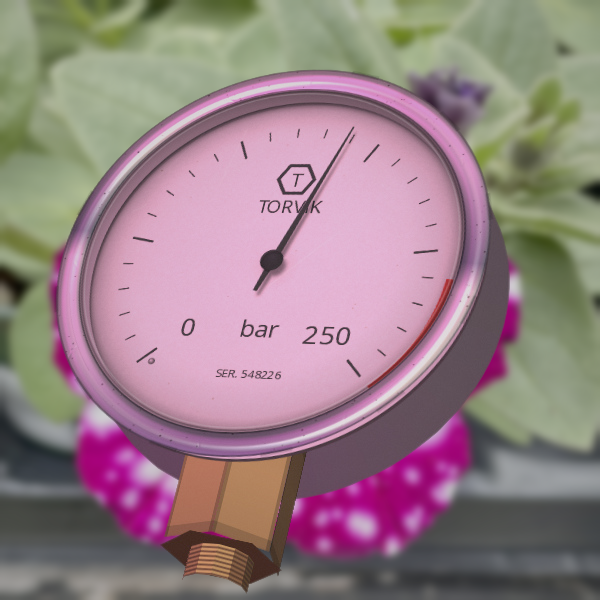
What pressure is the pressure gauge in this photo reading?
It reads 140 bar
